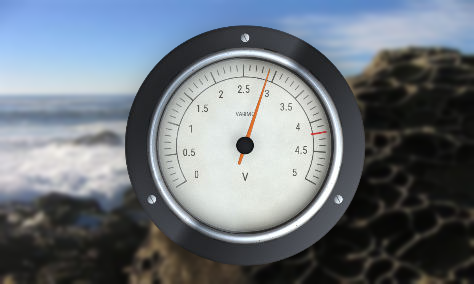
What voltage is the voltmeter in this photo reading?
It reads 2.9 V
